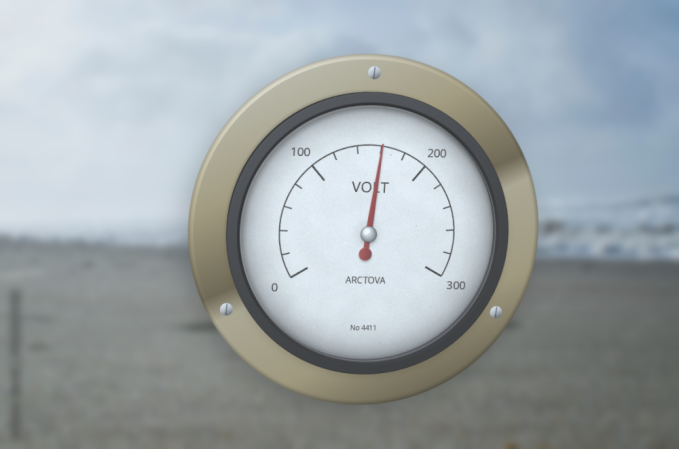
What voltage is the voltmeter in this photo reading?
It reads 160 V
